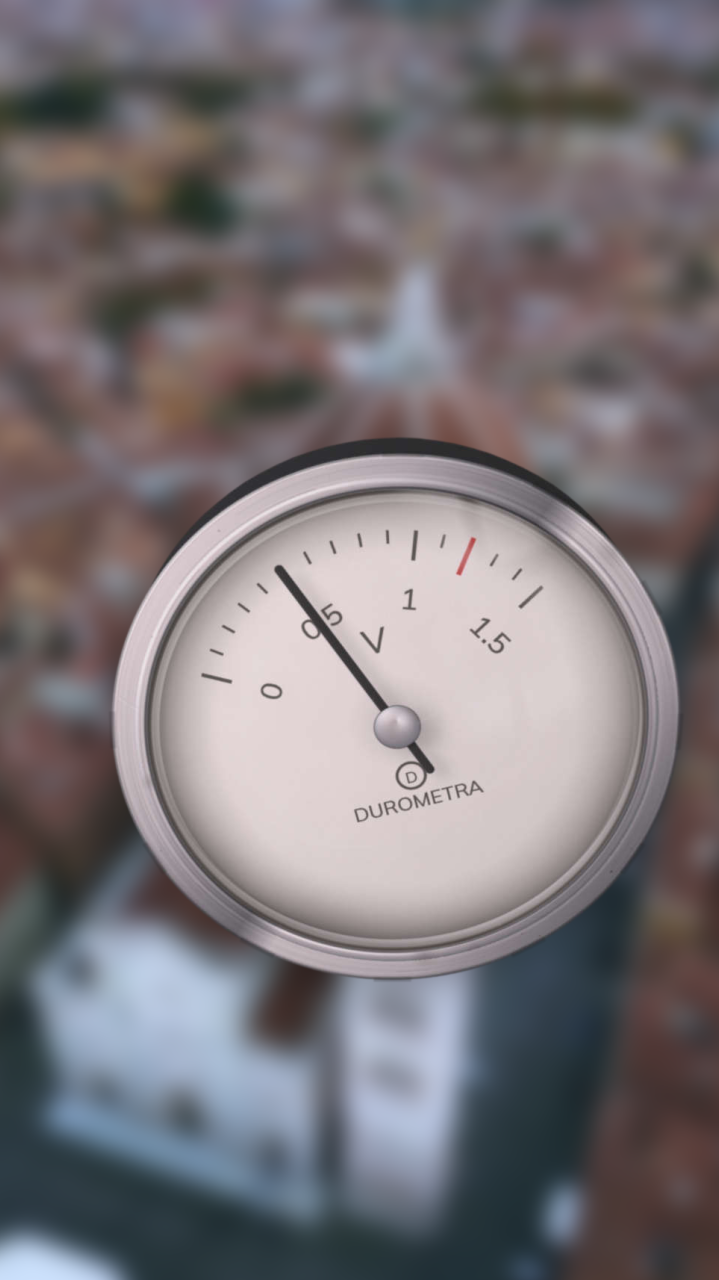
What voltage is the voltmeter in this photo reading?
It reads 0.5 V
